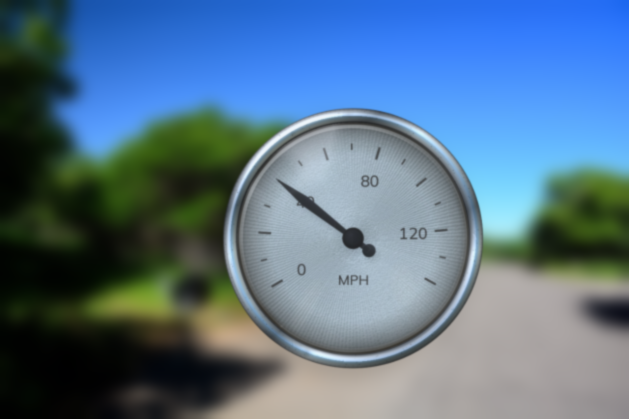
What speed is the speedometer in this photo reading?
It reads 40 mph
